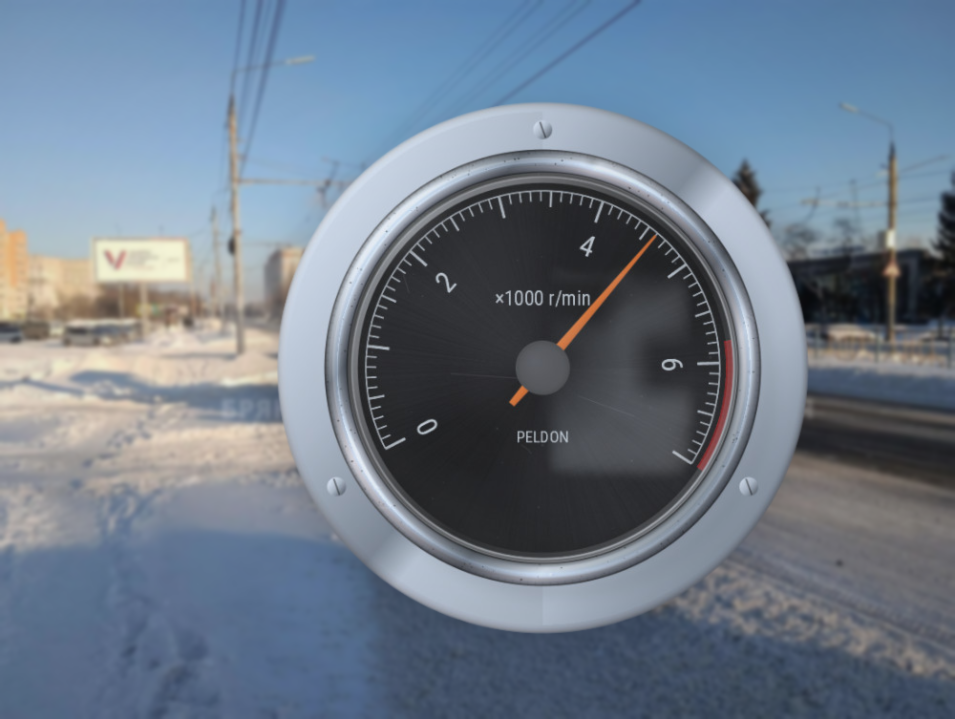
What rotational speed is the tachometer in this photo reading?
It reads 4600 rpm
